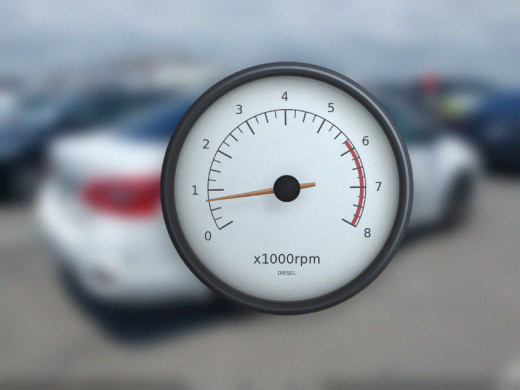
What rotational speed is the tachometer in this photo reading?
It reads 750 rpm
